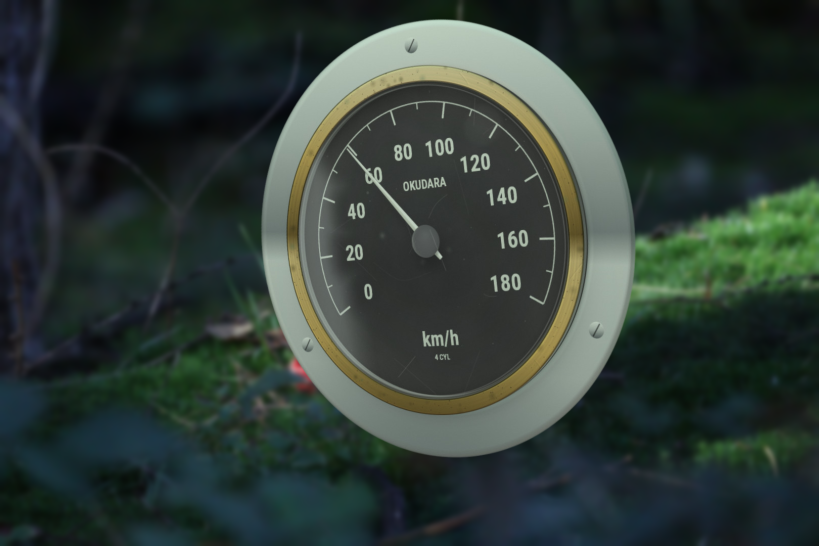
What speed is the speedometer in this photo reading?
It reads 60 km/h
